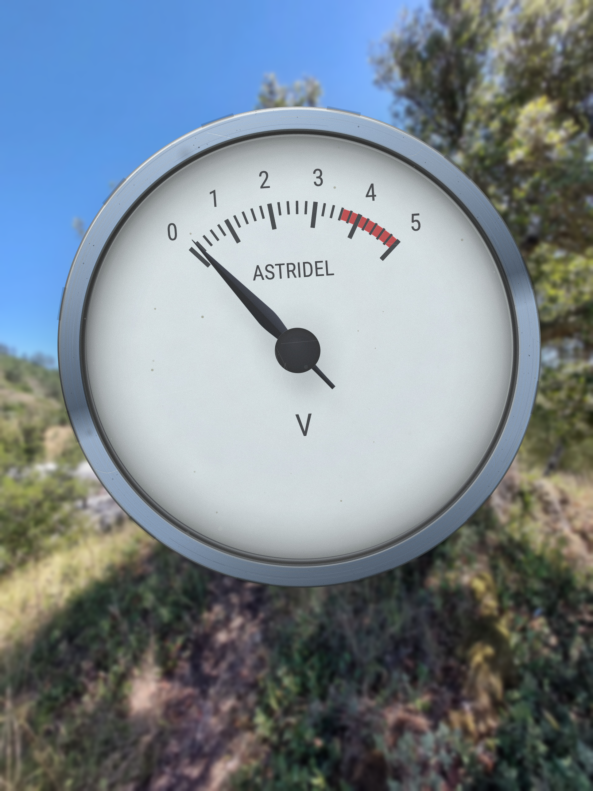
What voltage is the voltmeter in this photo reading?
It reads 0.2 V
